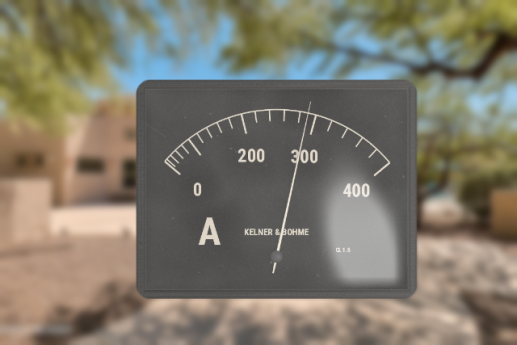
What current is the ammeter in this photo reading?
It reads 290 A
